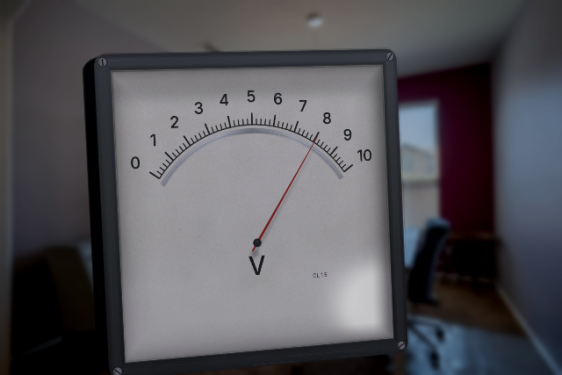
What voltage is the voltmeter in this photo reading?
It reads 8 V
